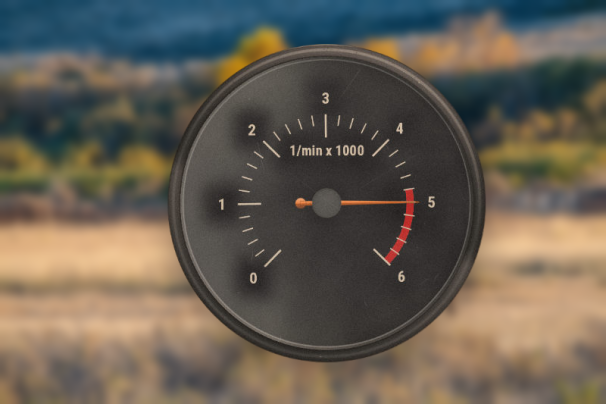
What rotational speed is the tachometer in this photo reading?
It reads 5000 rpm
